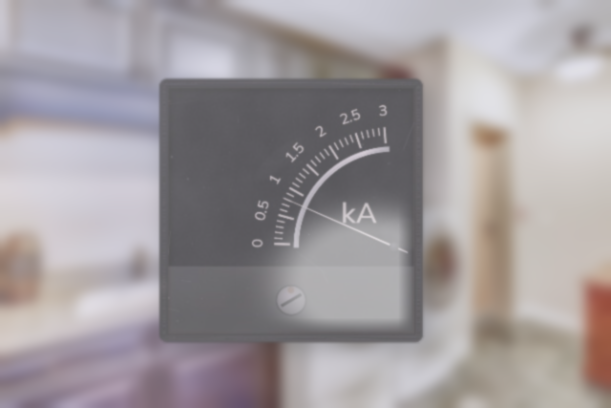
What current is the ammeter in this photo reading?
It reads 0.8 kA
